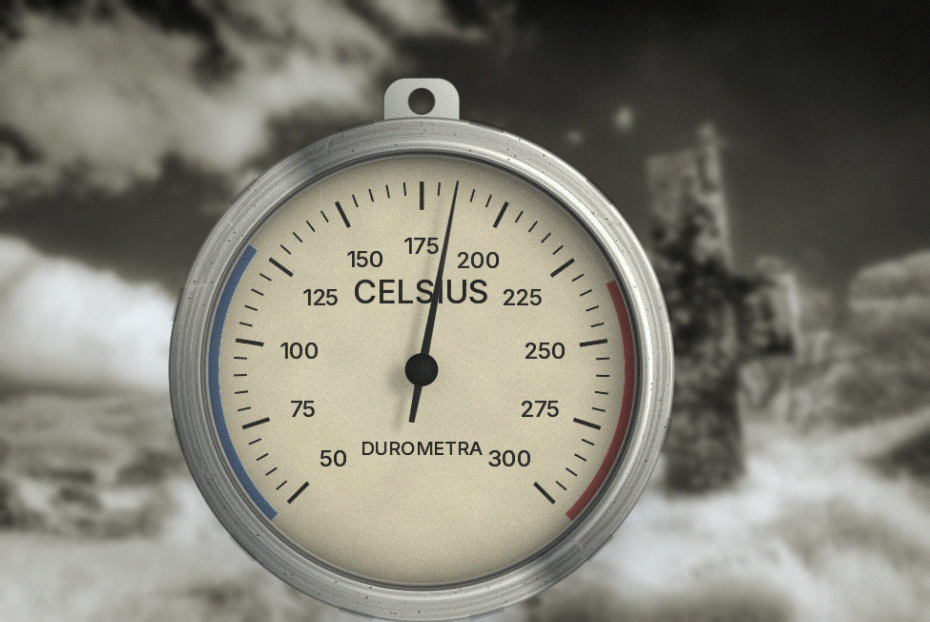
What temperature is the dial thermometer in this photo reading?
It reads 185 °C
